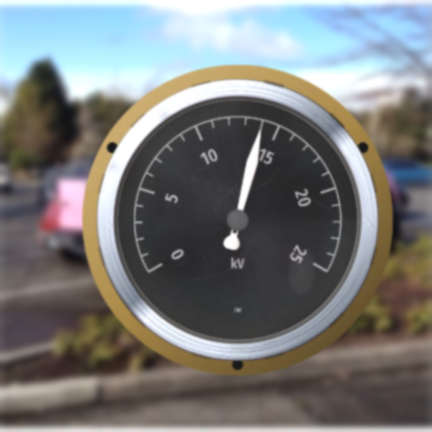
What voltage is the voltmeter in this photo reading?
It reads 14 kV
